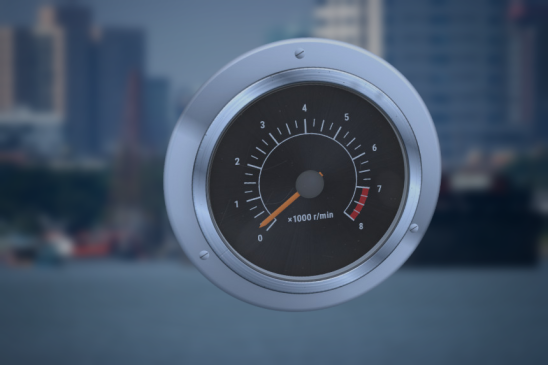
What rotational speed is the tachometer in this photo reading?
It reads 250 rpm
